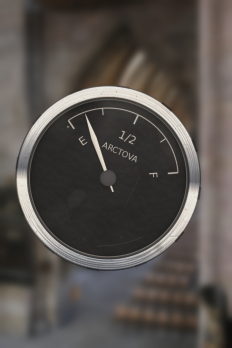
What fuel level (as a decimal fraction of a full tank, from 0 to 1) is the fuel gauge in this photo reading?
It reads 0.125
